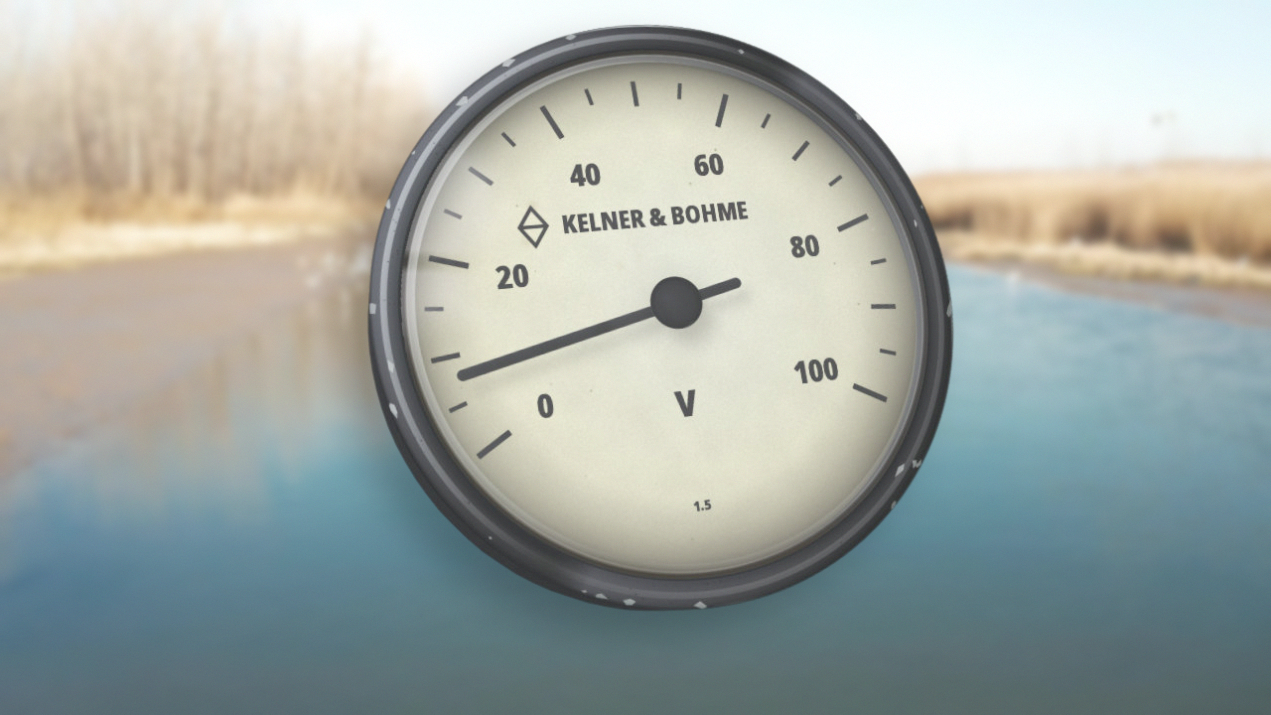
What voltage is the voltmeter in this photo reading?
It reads 7.5 V
